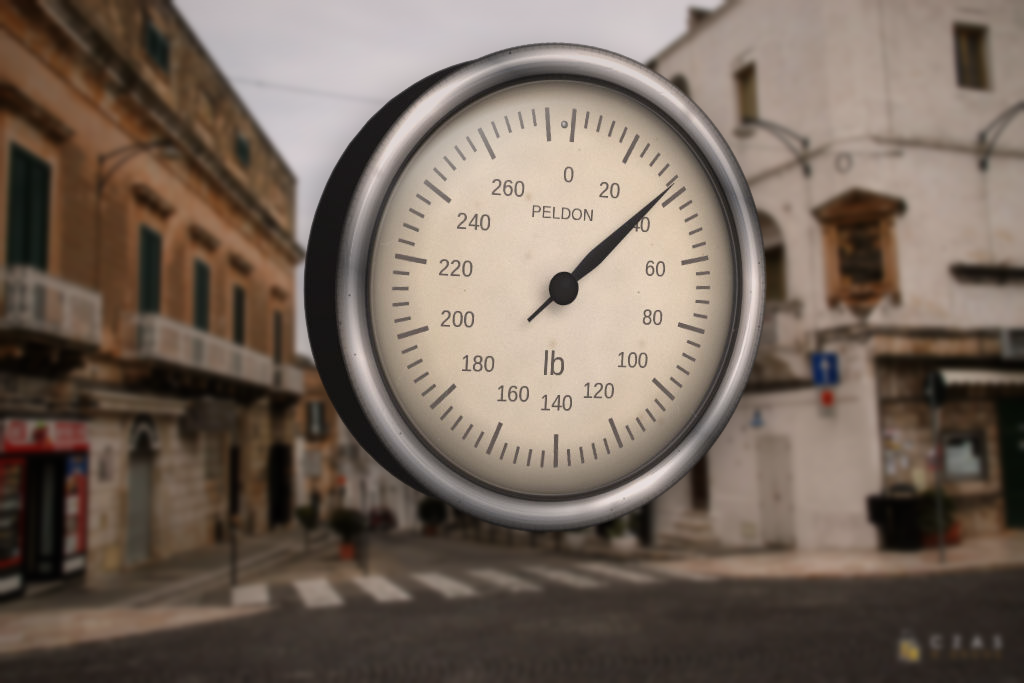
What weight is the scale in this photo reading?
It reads 36 lb
